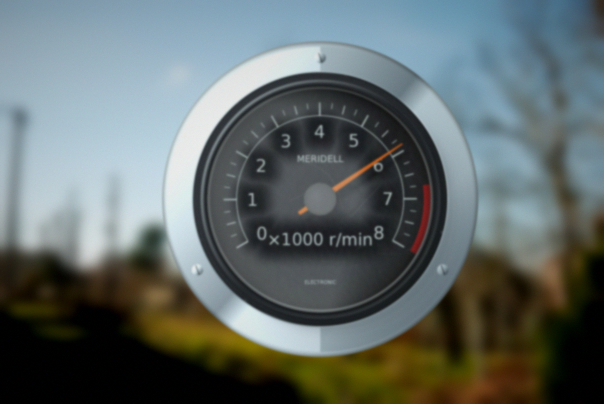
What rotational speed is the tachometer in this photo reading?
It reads 5875 rpm
